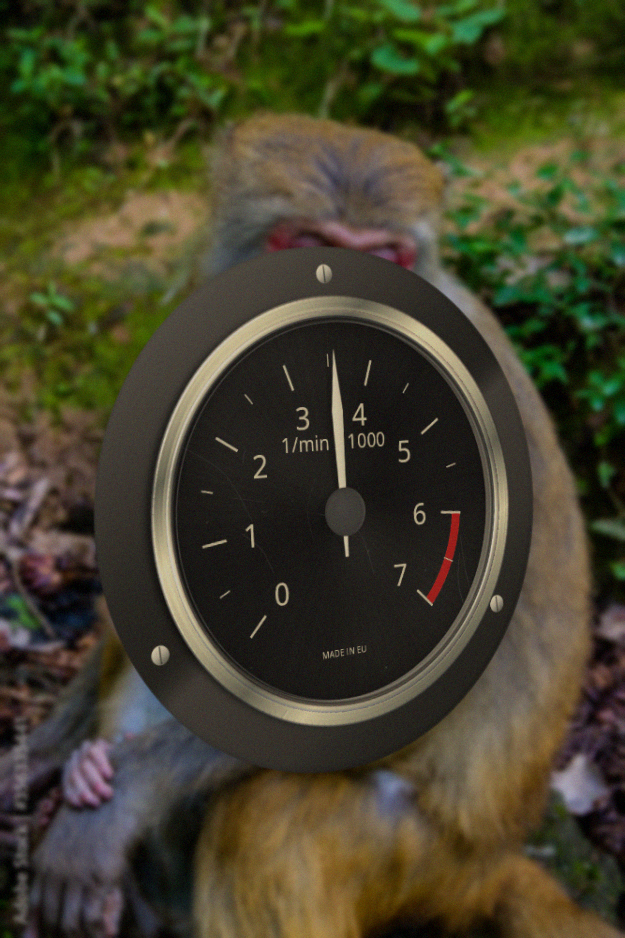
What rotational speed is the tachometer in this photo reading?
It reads 3500 rpm
